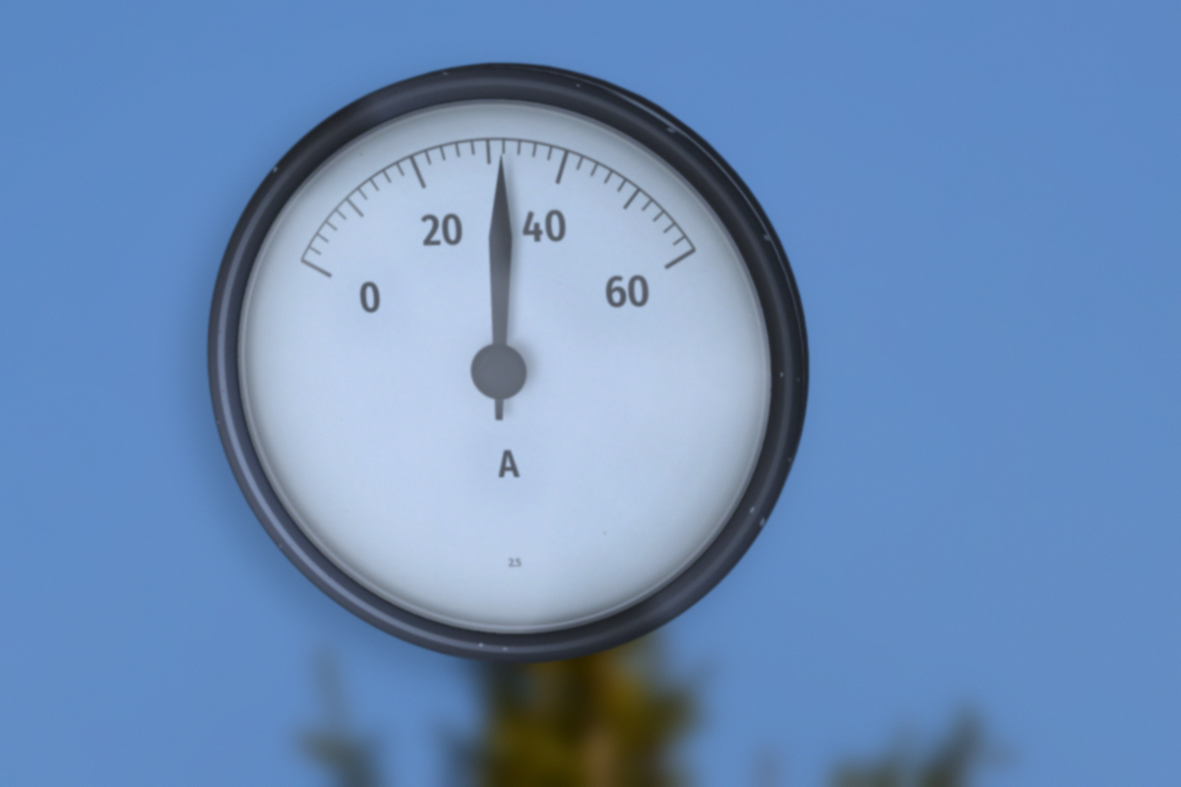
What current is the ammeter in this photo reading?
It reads 32 A
